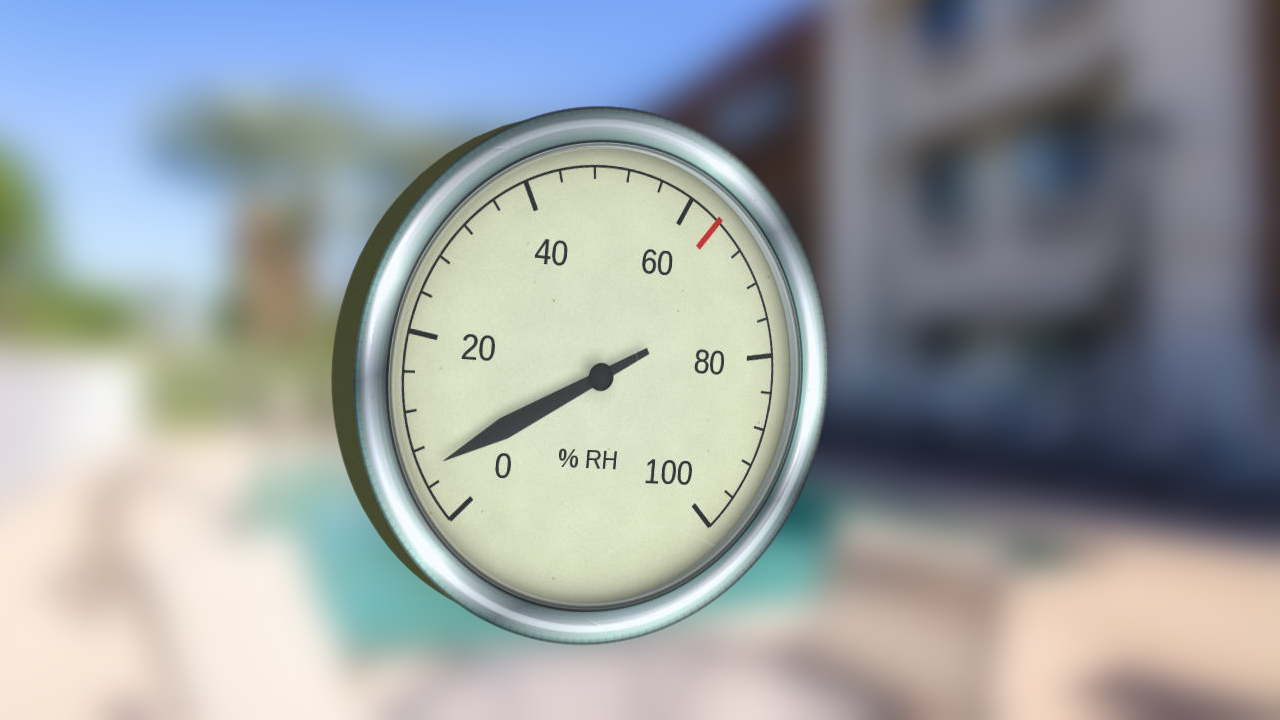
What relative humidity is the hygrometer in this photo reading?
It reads 6 %
